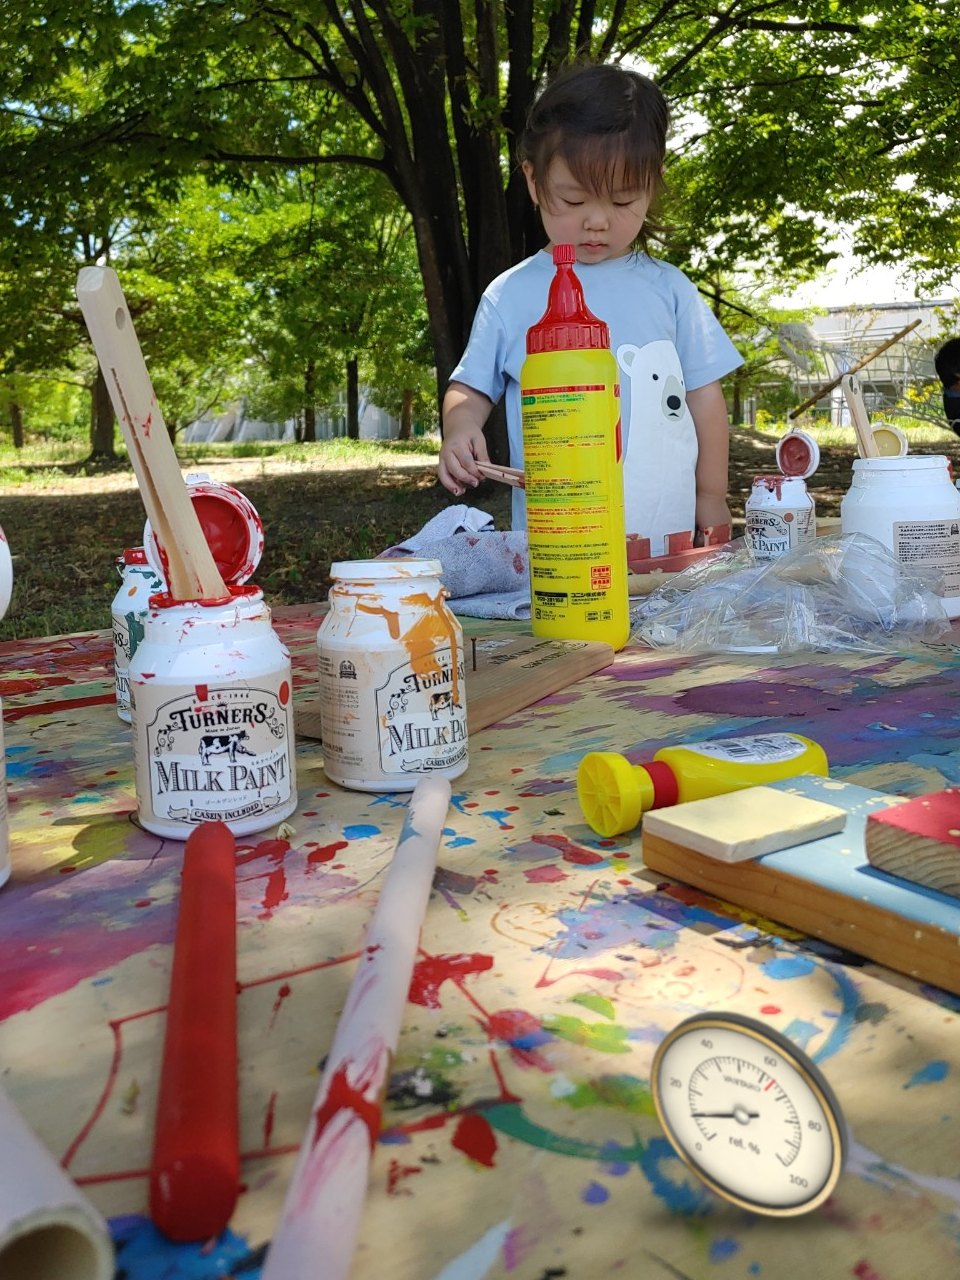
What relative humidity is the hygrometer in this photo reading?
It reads 10 %
